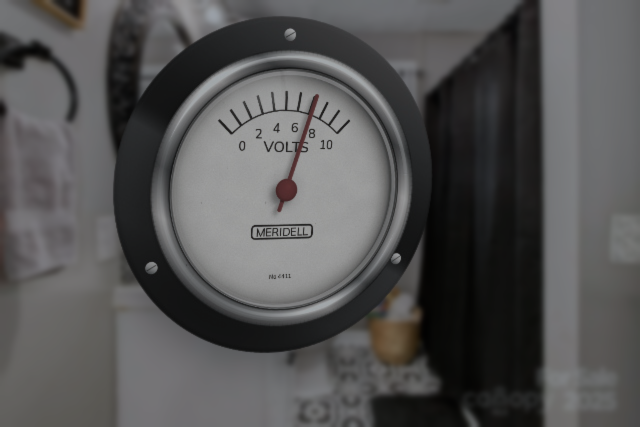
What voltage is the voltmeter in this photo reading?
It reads 7 V
